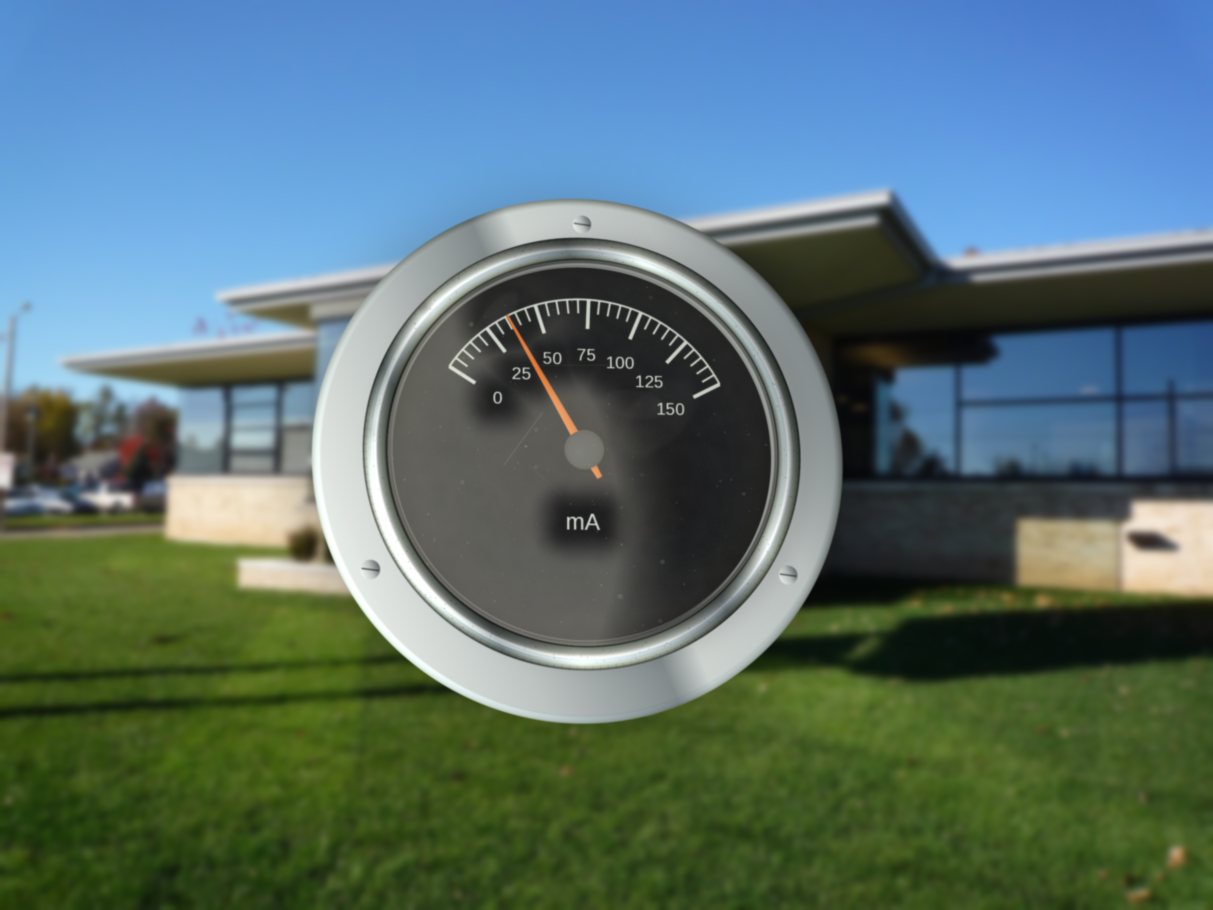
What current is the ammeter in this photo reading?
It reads 35 mA
